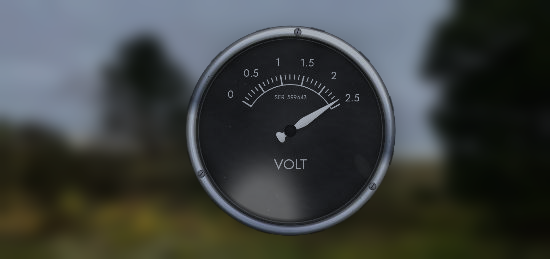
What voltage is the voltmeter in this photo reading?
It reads 2.4 V
